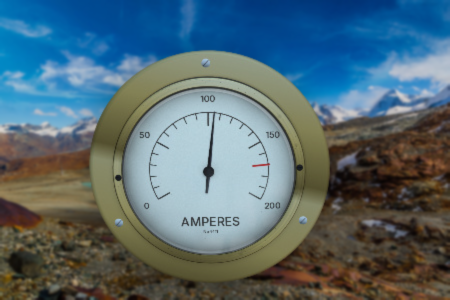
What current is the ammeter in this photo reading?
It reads 105 A
